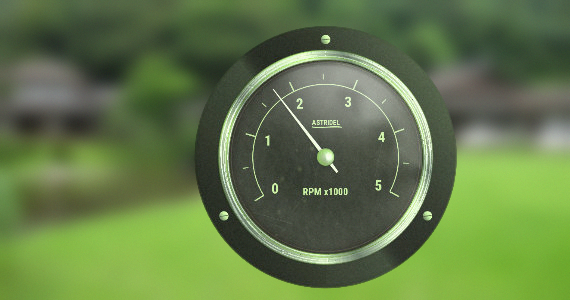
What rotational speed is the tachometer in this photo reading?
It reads 1750 rpm
